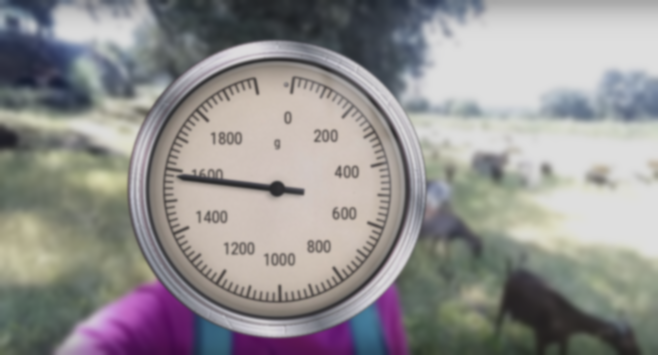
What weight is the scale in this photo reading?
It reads 1580 g
